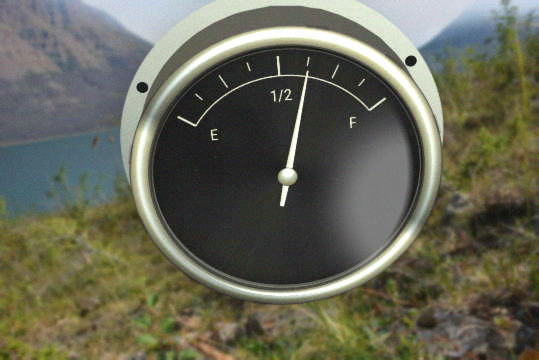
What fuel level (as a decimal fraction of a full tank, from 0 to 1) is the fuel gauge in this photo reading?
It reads 0.625
